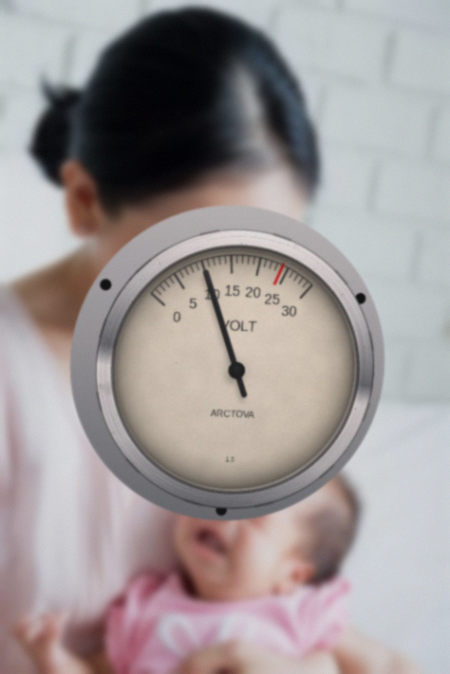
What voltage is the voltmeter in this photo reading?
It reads 10 V
